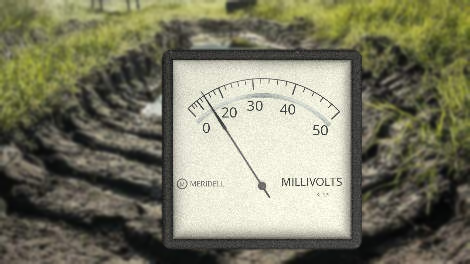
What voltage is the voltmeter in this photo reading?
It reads 14 mV
